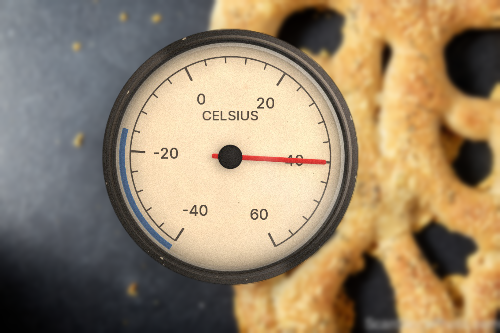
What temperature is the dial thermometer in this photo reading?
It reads 40 °C
